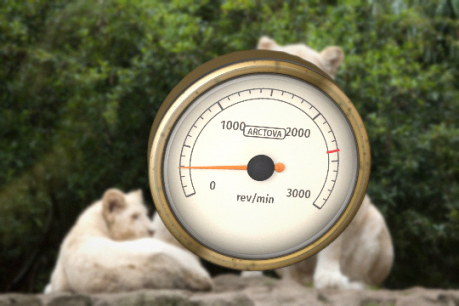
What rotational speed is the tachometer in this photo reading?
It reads 300 rpm
